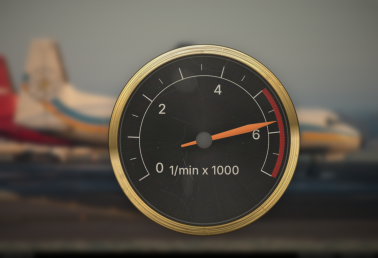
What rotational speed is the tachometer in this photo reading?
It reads 5750 rpm
